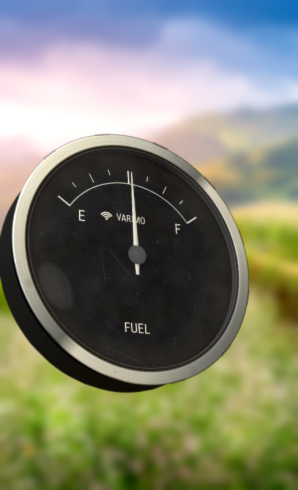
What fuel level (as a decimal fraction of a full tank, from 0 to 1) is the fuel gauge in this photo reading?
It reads 0.5
